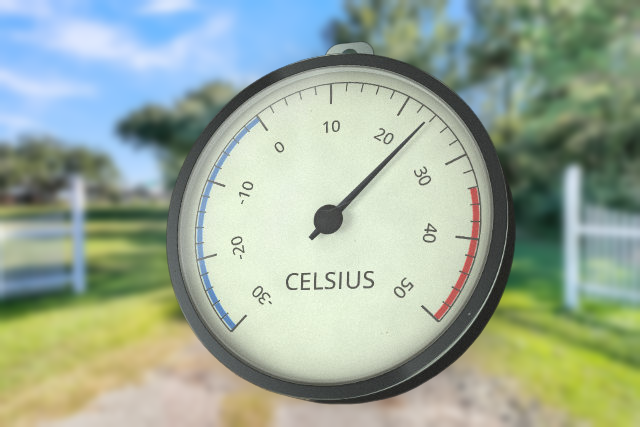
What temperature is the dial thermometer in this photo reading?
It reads 24 °C
